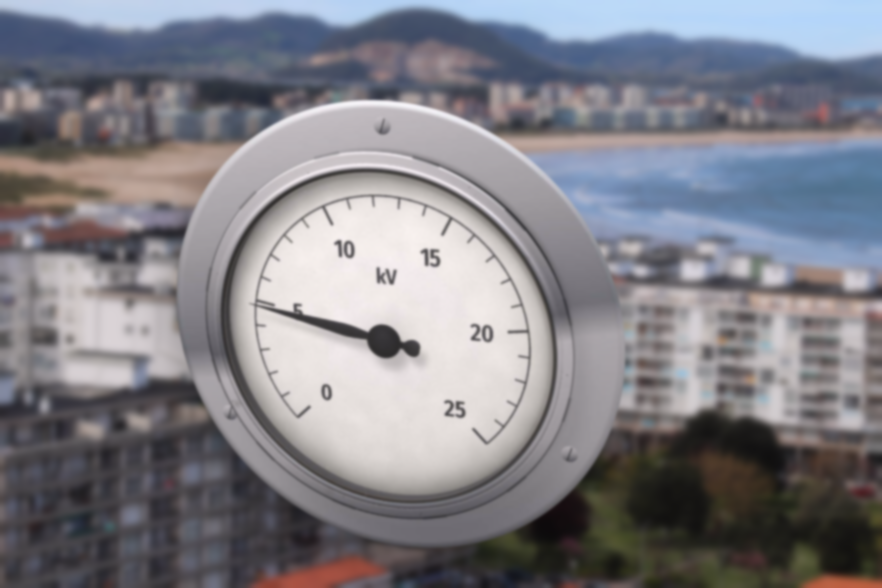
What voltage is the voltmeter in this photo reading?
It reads 5 kV
